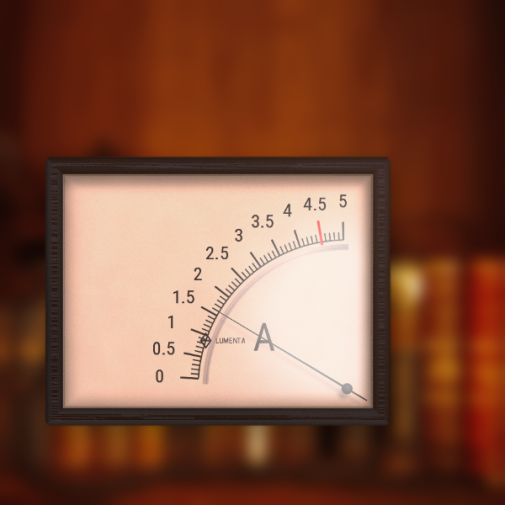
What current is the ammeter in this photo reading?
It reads 1.6 A
